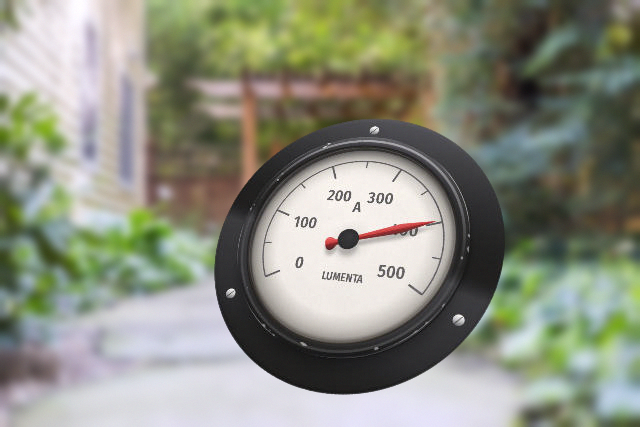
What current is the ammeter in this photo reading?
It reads 400 A
